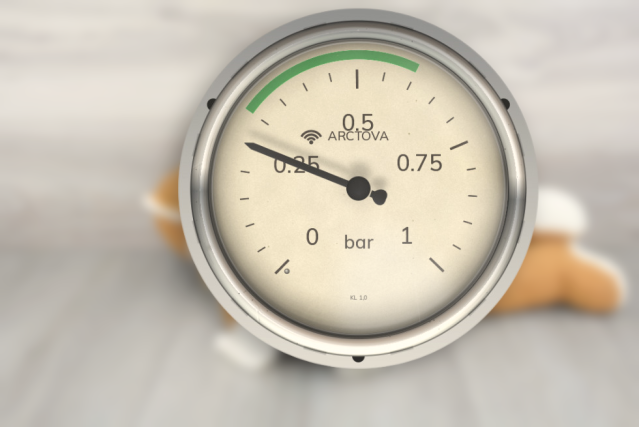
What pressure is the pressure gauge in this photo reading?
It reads 0.25 bar
